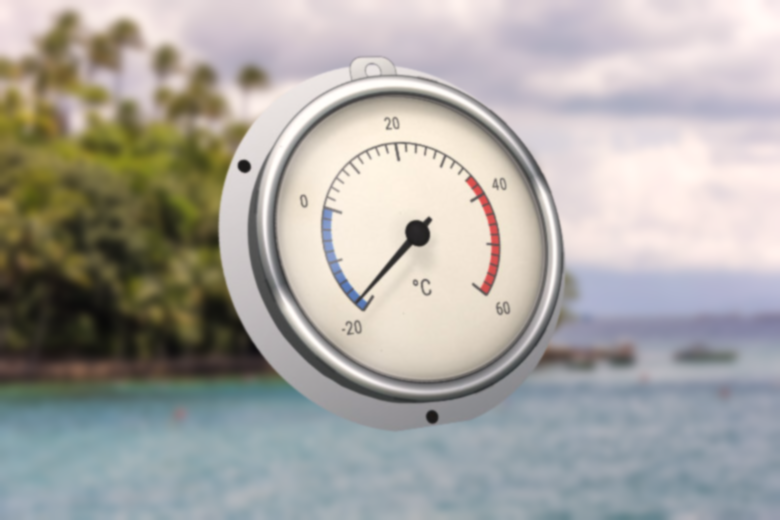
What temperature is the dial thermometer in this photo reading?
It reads -18 °C
